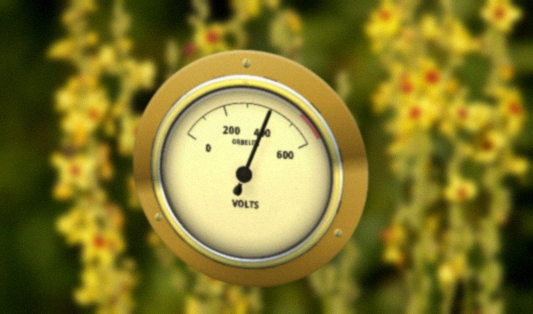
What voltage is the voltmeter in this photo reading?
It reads 400 V
